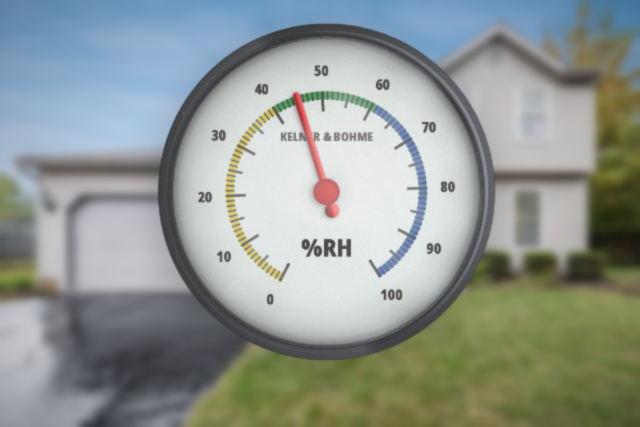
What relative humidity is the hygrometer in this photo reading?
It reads 45 %
